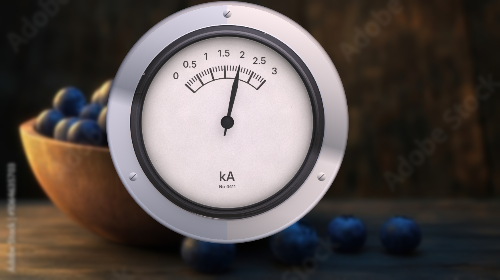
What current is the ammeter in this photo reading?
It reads 2 kA
